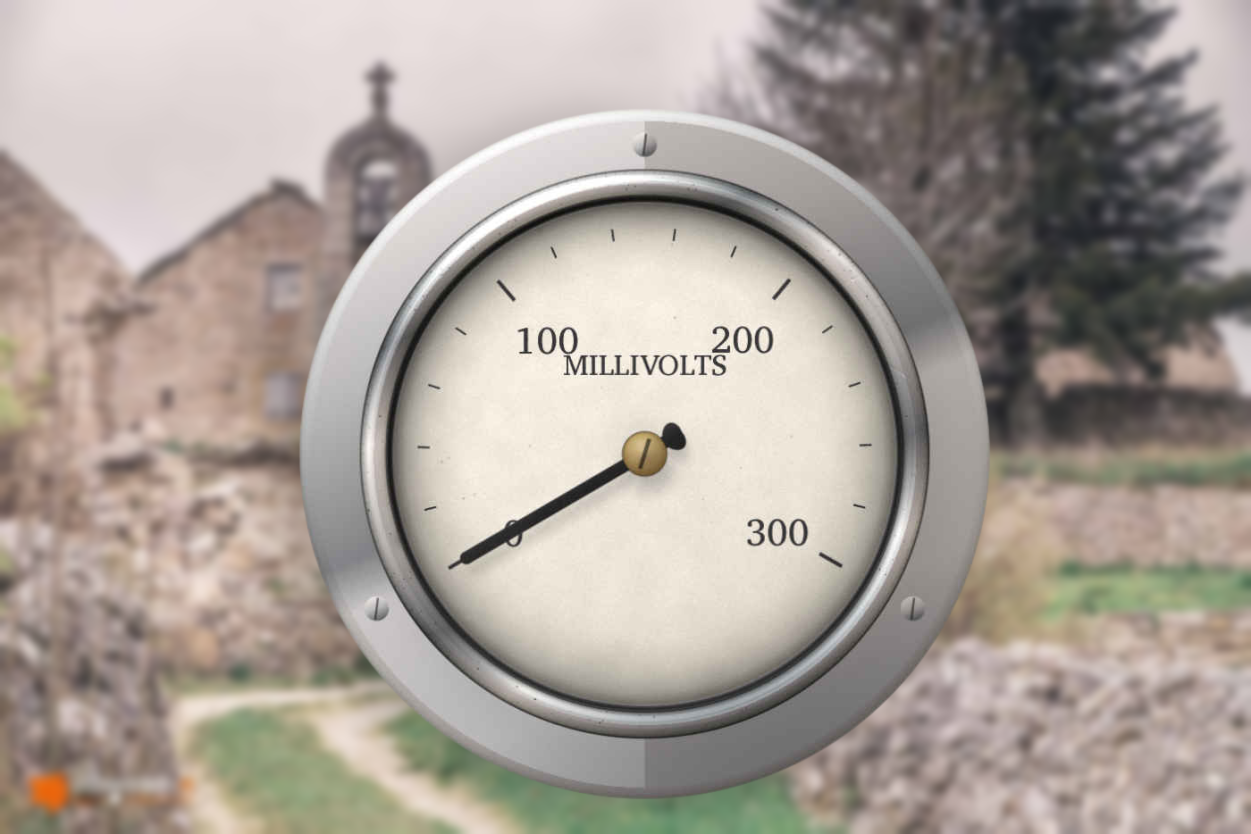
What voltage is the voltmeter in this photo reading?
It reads 0 mV
